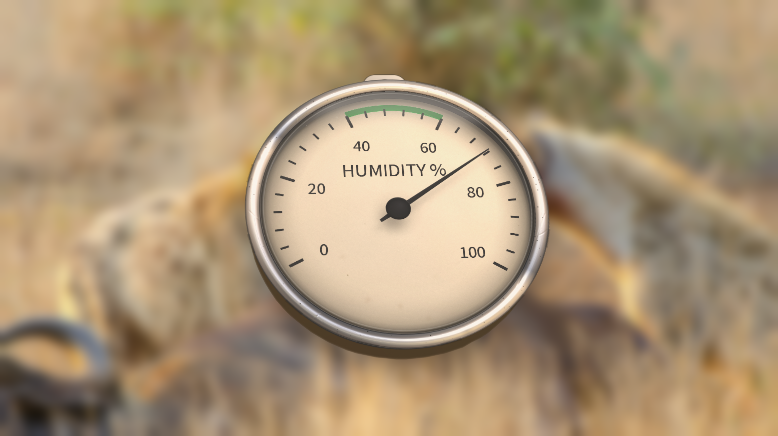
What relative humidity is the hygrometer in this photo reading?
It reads 72 %
